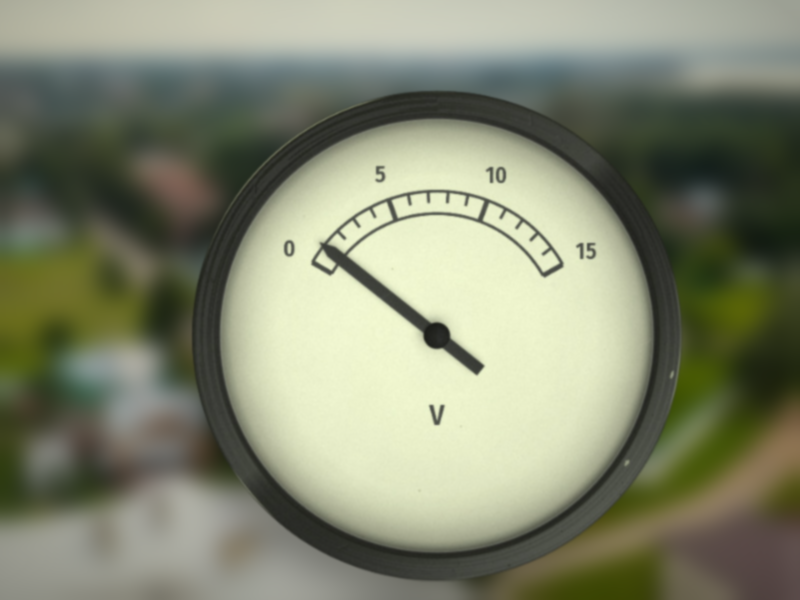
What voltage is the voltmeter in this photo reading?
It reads 1 V
